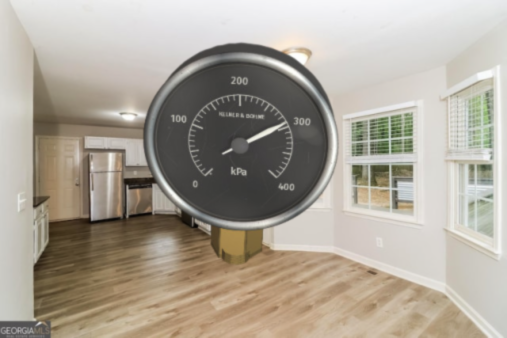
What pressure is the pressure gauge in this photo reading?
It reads 290 kPa
